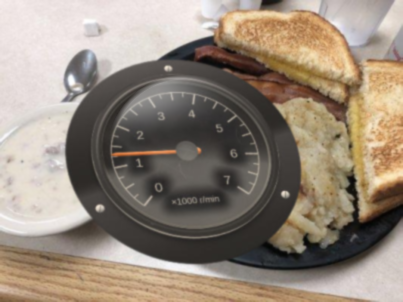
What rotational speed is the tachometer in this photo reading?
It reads 1250 rpm
